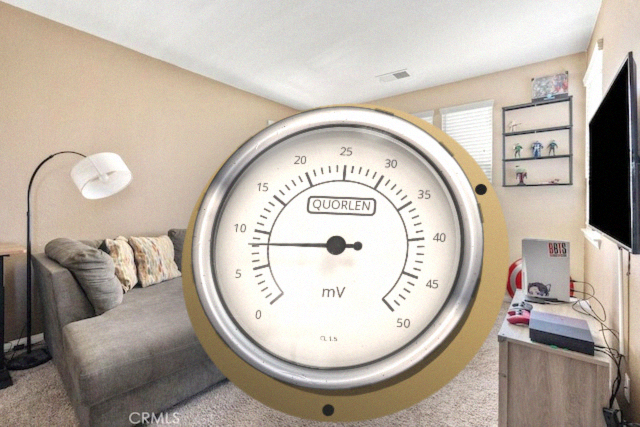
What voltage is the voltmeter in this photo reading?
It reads 8 mV
